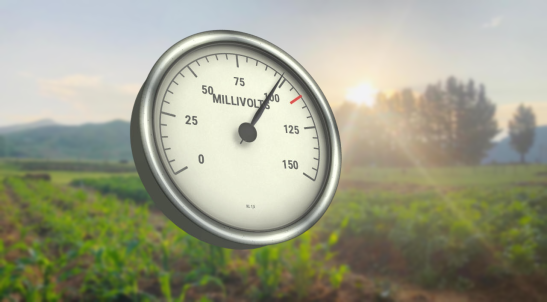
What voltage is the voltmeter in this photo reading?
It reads 97.5 mV
